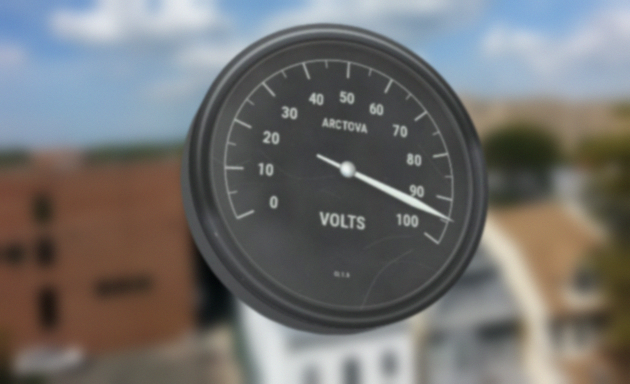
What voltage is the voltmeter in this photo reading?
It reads 95 V
